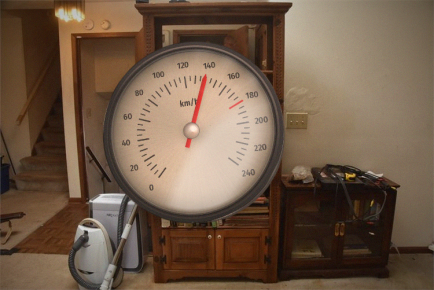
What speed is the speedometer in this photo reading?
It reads 140 km/h
